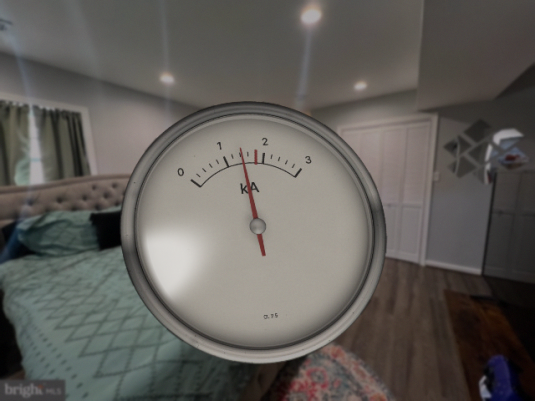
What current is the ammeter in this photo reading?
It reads 1.4 kA
